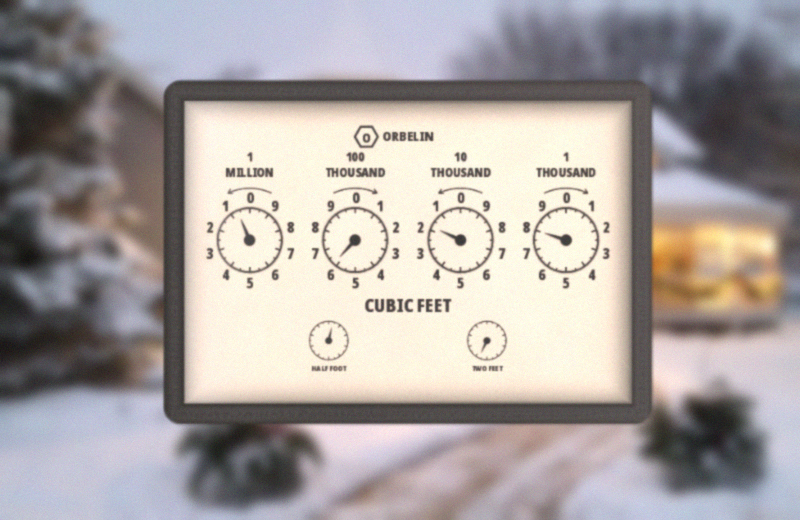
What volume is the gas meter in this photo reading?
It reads 61800 ft³
